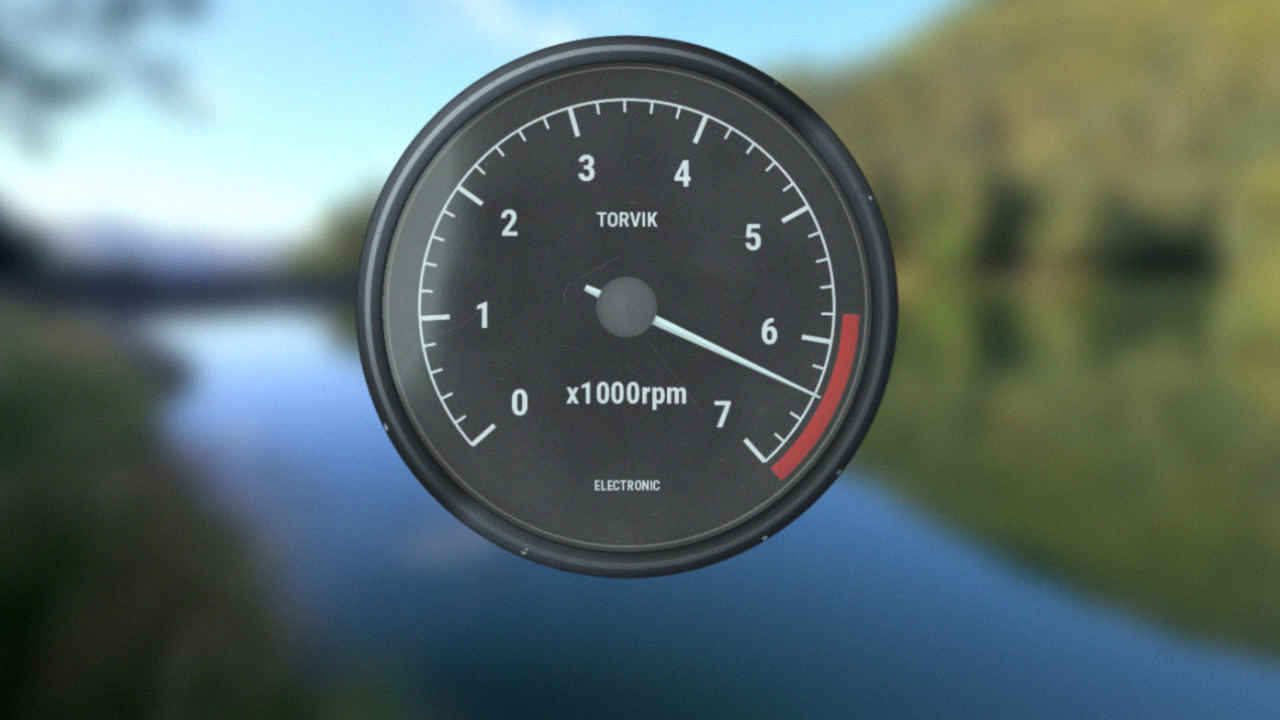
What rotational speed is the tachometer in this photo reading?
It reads 6400 rpm
